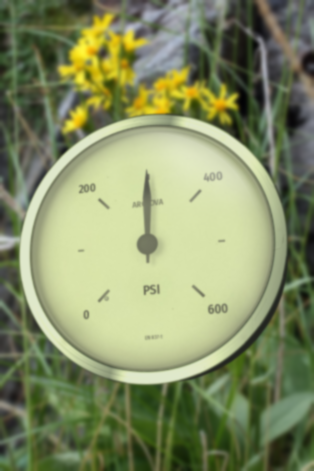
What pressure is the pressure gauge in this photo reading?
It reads 300 psi
